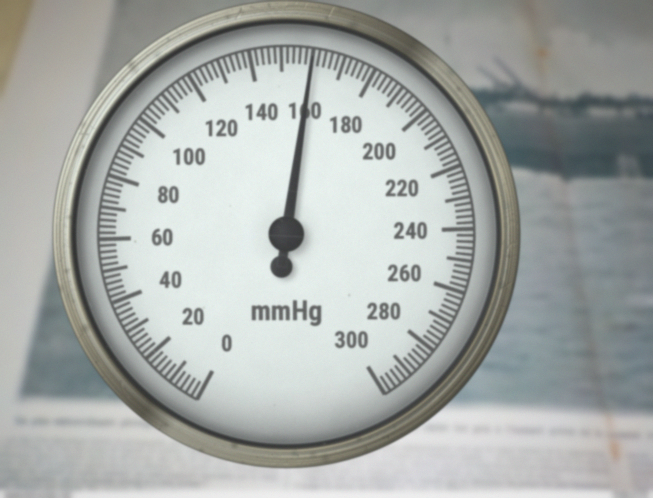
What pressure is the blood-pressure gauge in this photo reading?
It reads 160 mmHg
